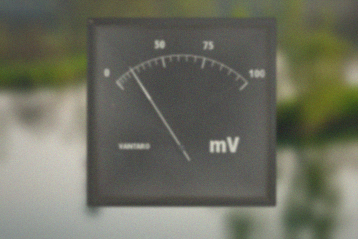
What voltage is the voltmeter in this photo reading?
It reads 25 mV
